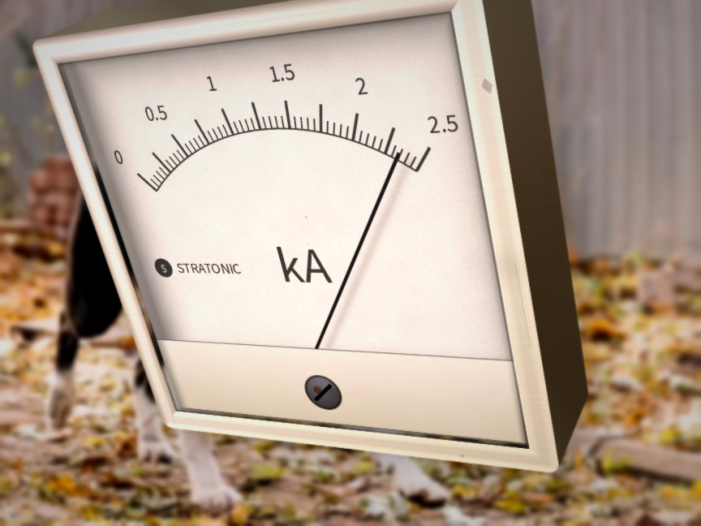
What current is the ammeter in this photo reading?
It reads 2.35 kA
